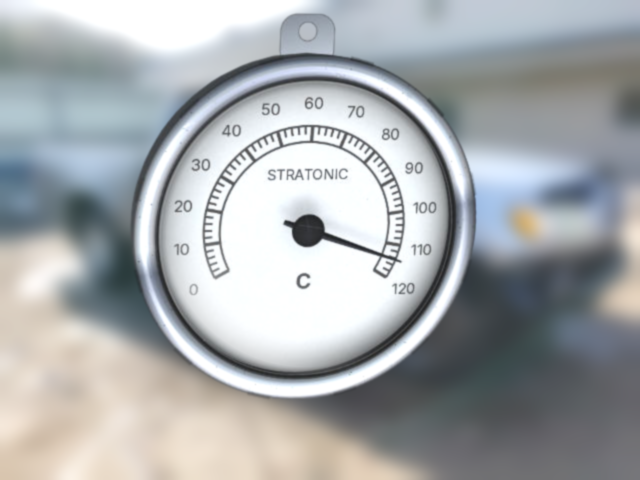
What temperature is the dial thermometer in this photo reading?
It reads 114 °C
